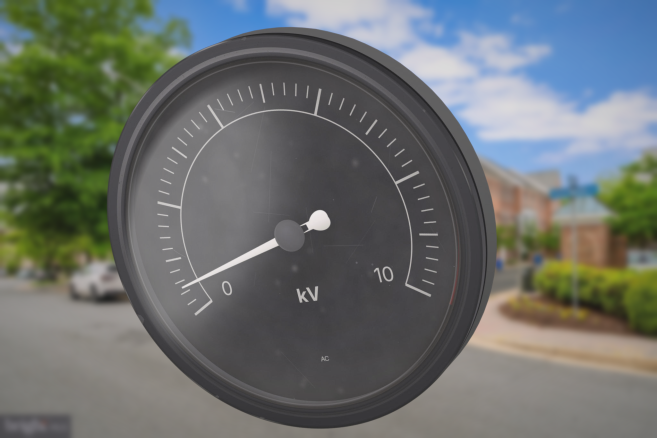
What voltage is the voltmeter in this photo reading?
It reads 0.5 kV
